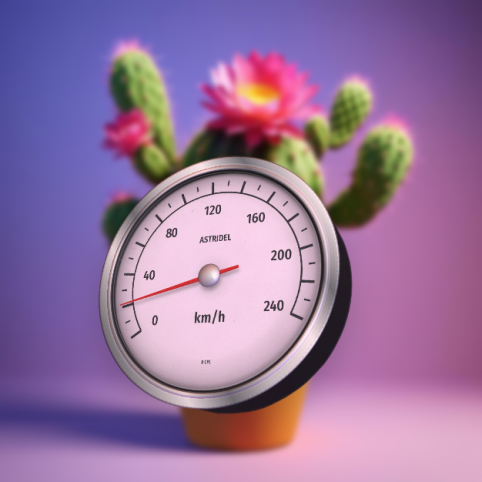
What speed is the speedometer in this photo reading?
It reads 20 km/h
